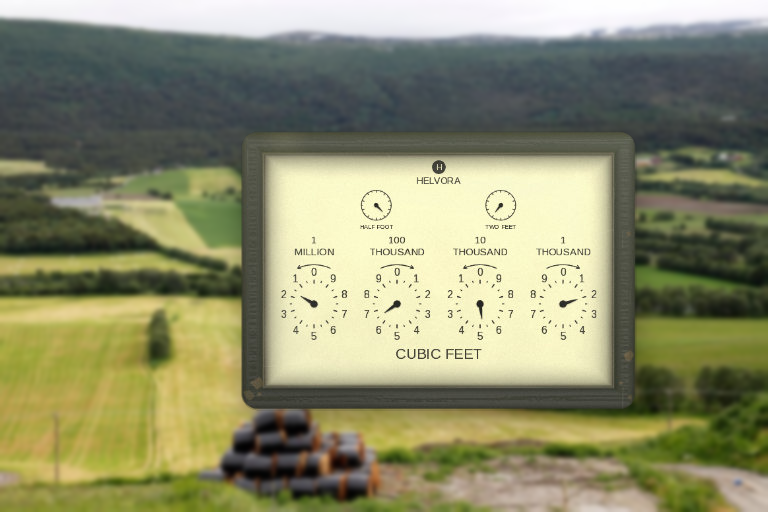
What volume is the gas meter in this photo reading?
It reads 165200 ft³
